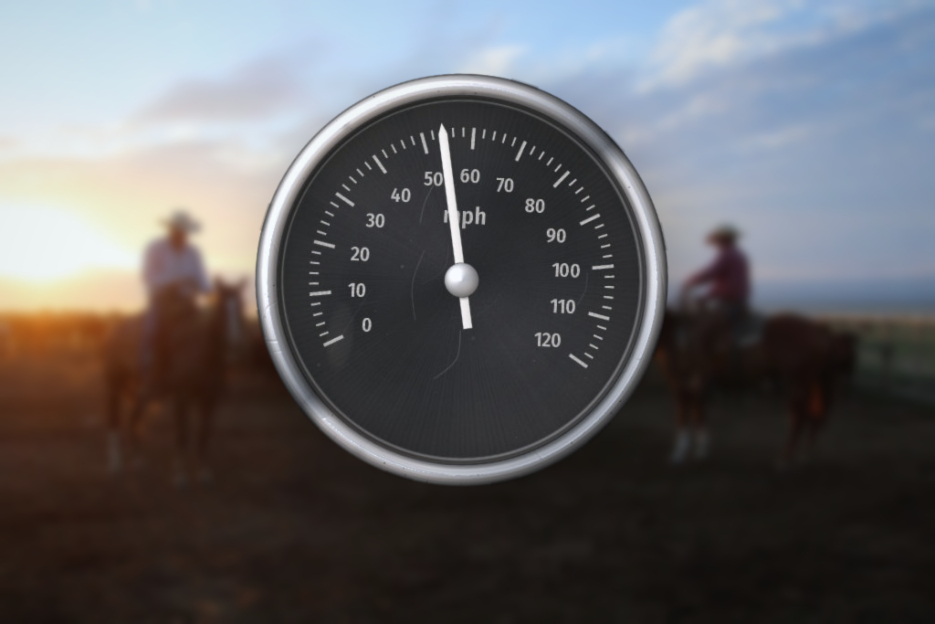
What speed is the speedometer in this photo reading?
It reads 54 mph
